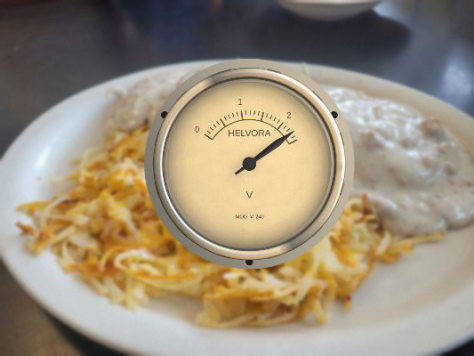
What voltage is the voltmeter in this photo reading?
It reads 2.3 V
